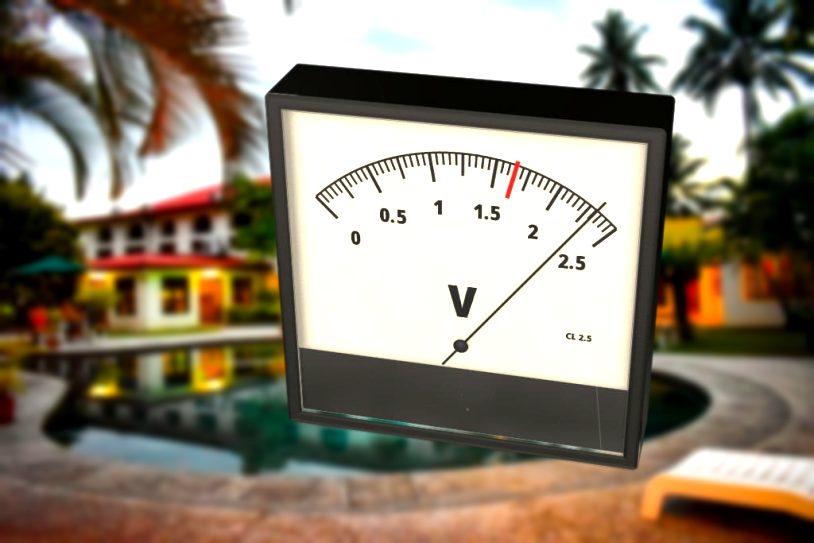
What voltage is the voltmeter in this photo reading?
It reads 2.3 V
